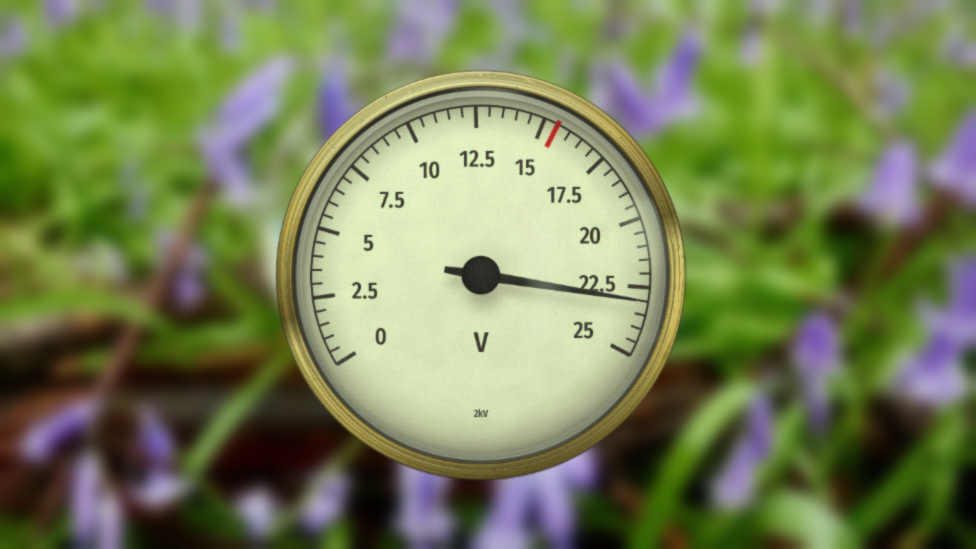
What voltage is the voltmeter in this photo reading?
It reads 23 V
